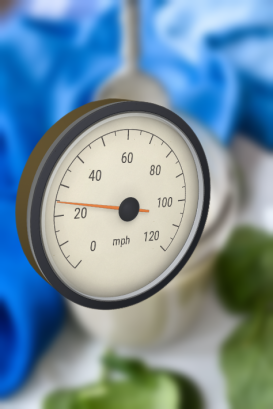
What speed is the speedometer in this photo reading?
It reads 25 mph
